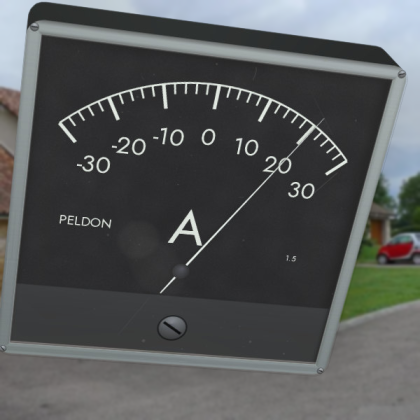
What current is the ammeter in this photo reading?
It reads 20 A
